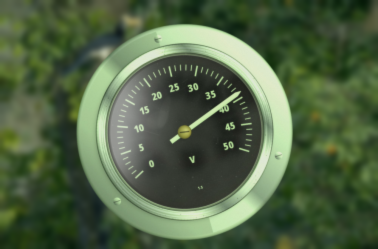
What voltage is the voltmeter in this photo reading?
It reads 39 V
